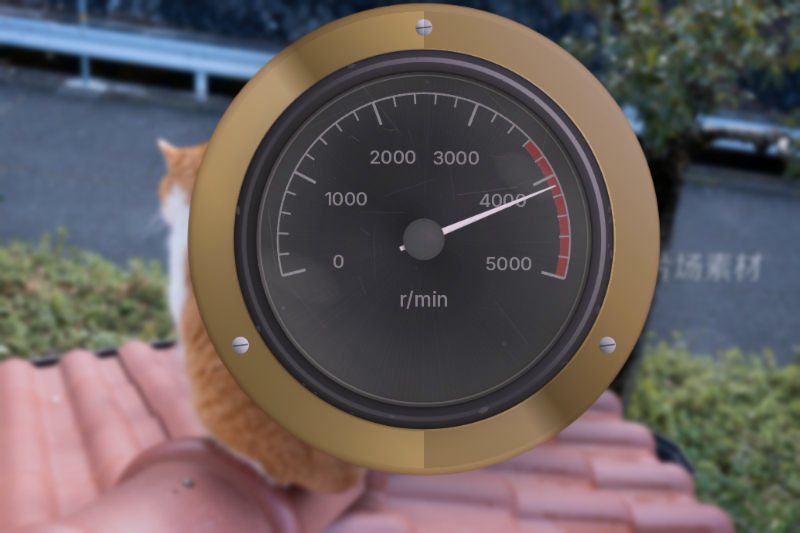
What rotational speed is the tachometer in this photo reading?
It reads 4100 rpm
